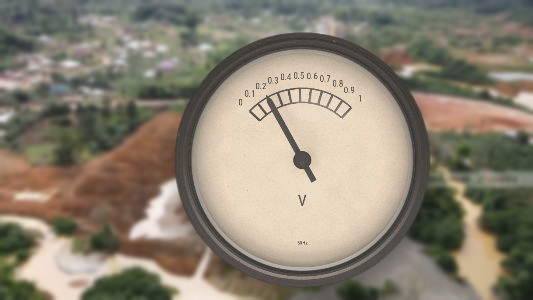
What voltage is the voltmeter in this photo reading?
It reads 0.2 V
